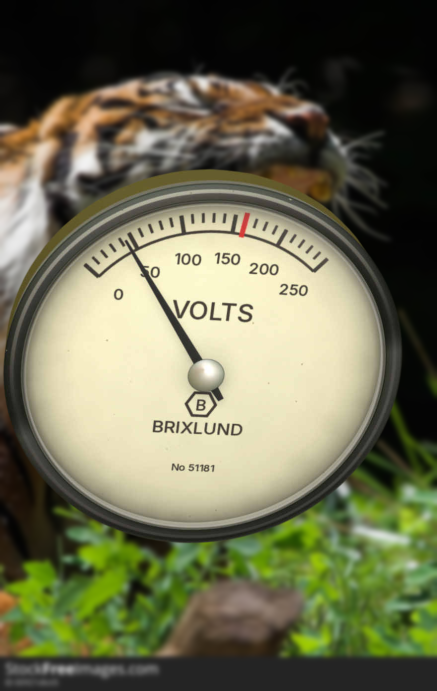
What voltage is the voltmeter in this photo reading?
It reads 45 V
